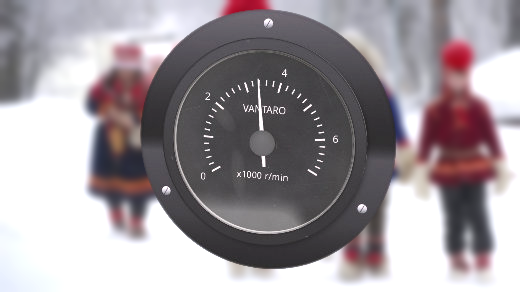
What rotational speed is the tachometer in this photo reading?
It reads 3400 rpm
